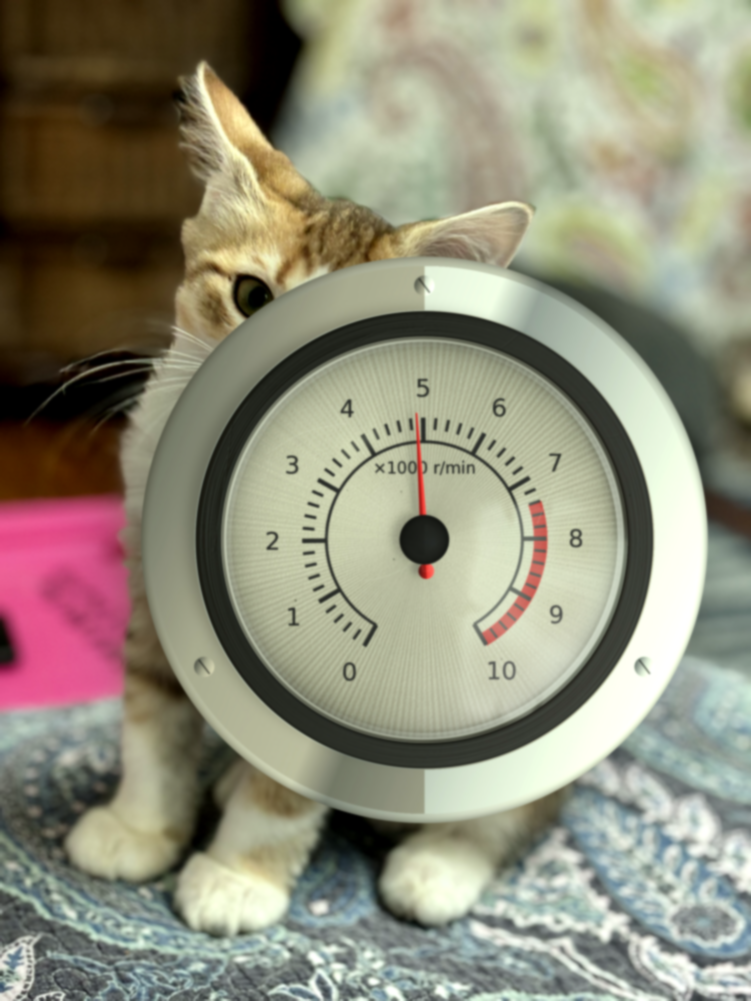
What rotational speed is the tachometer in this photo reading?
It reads 4900 rpm
